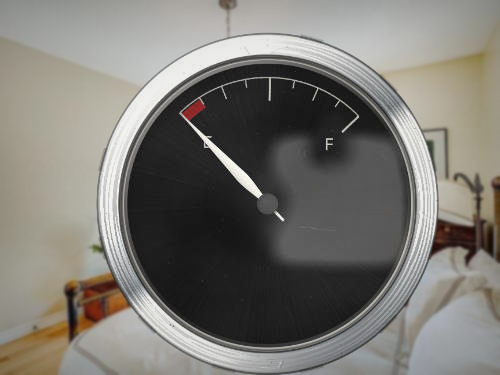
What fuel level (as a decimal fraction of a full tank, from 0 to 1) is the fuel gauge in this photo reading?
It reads 0
